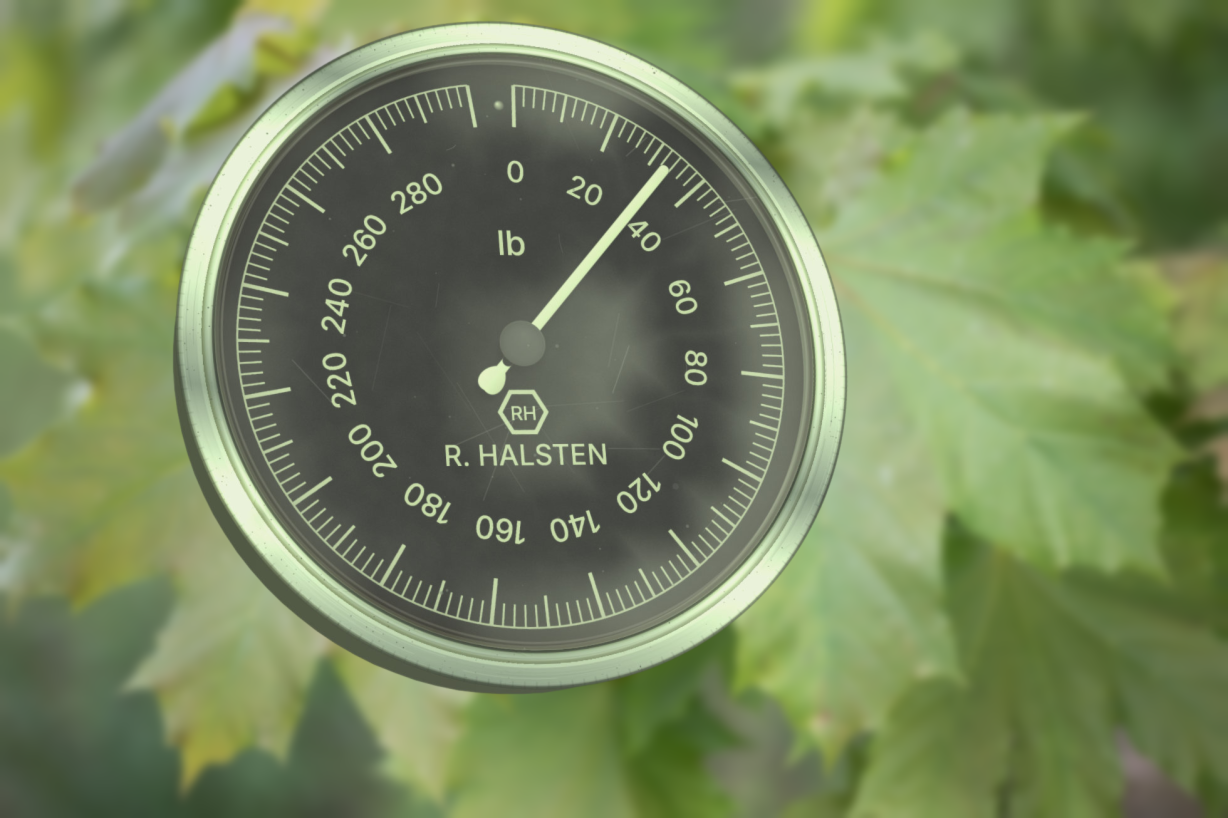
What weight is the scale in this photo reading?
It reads 33 lb
